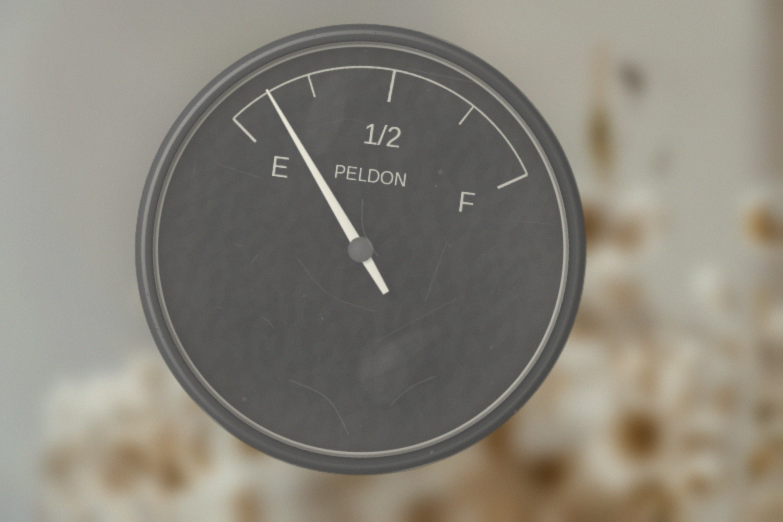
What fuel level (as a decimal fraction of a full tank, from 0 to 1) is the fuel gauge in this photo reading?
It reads 0.125
